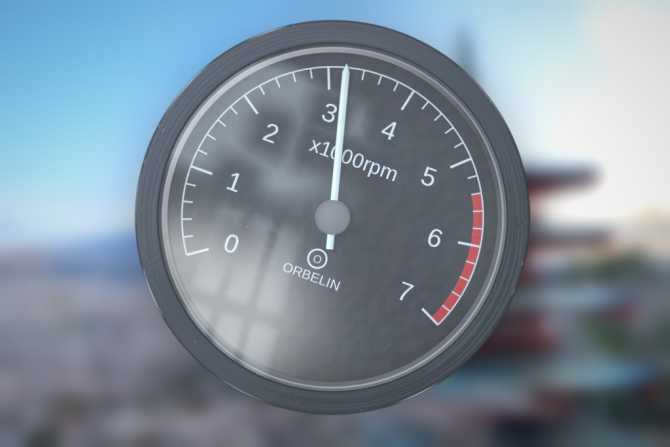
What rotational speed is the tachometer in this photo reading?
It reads 3200 rpm
